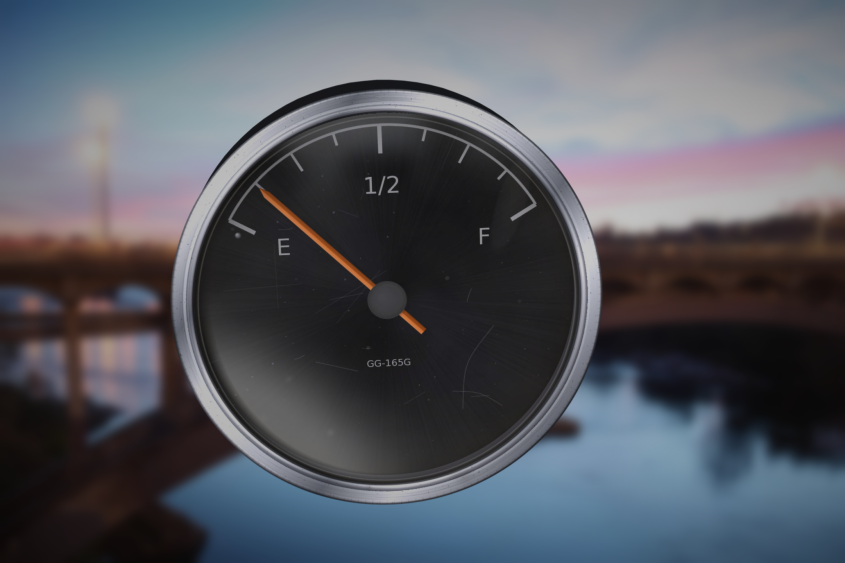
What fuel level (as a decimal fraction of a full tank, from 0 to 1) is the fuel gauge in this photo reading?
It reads 0.125
